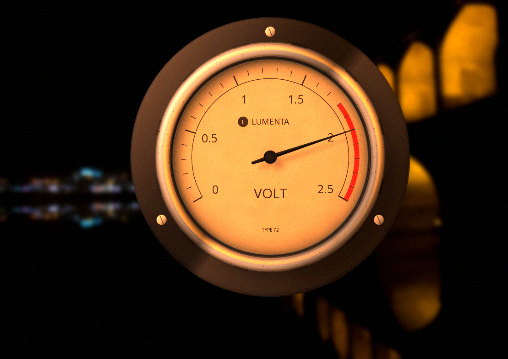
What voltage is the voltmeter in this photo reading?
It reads 2 V
